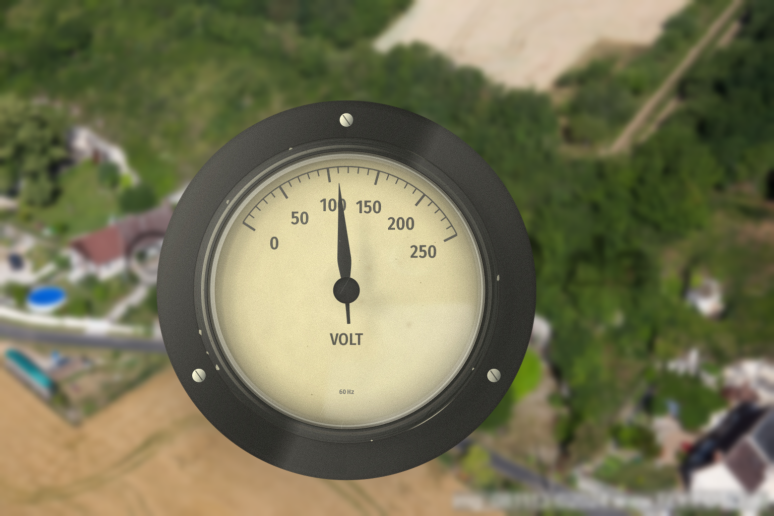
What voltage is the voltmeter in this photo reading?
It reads 110 V
